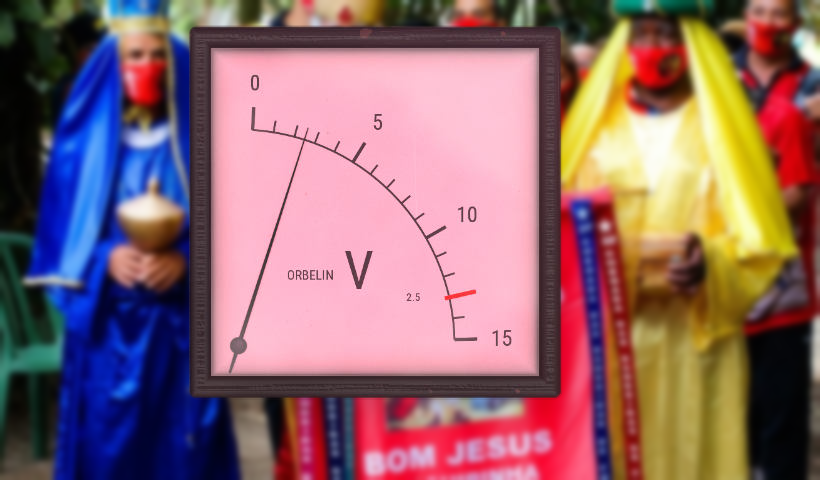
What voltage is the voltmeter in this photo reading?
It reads 2.5 V
